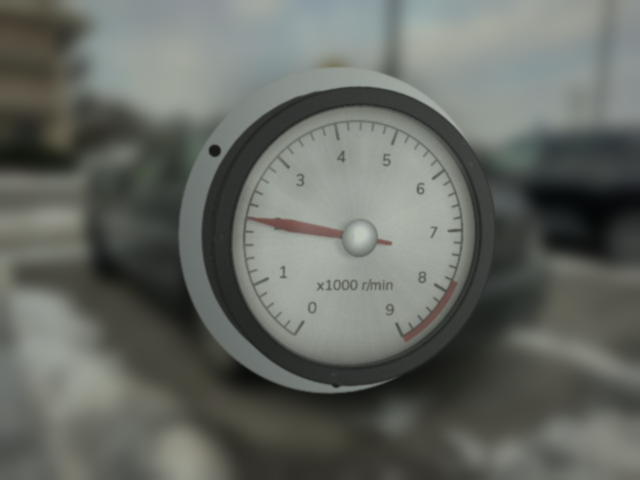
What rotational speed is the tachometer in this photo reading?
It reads 2000 rpm
